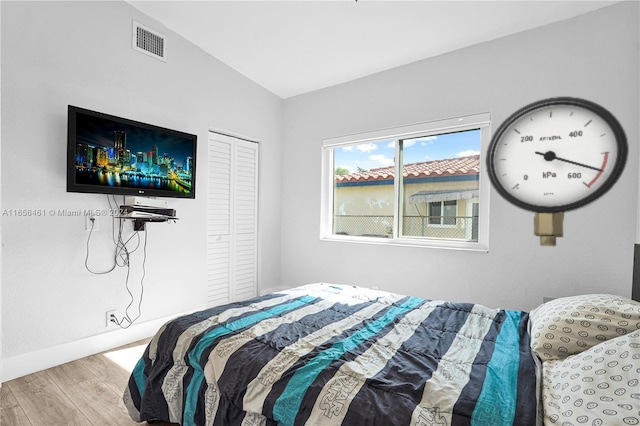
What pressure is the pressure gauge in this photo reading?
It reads 550 kPa
